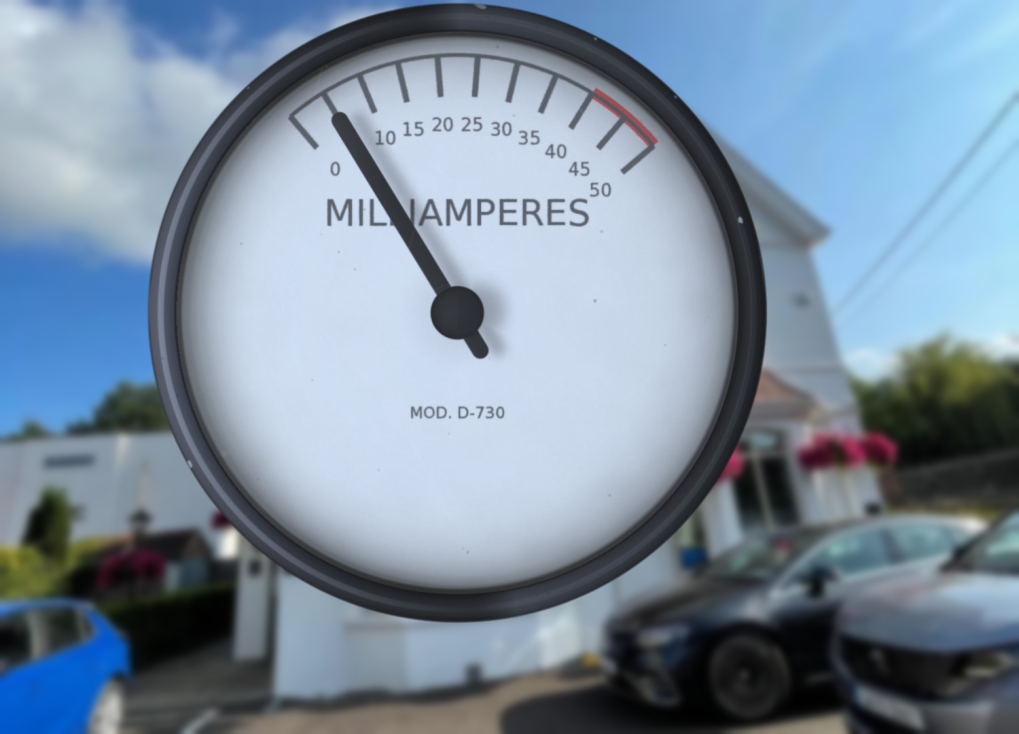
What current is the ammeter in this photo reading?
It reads 5 mA
